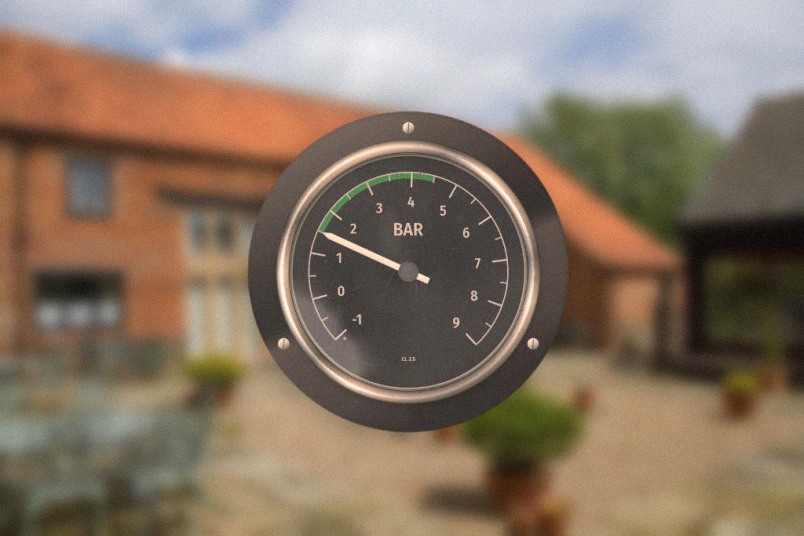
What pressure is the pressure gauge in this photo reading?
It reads 1.5 bar
